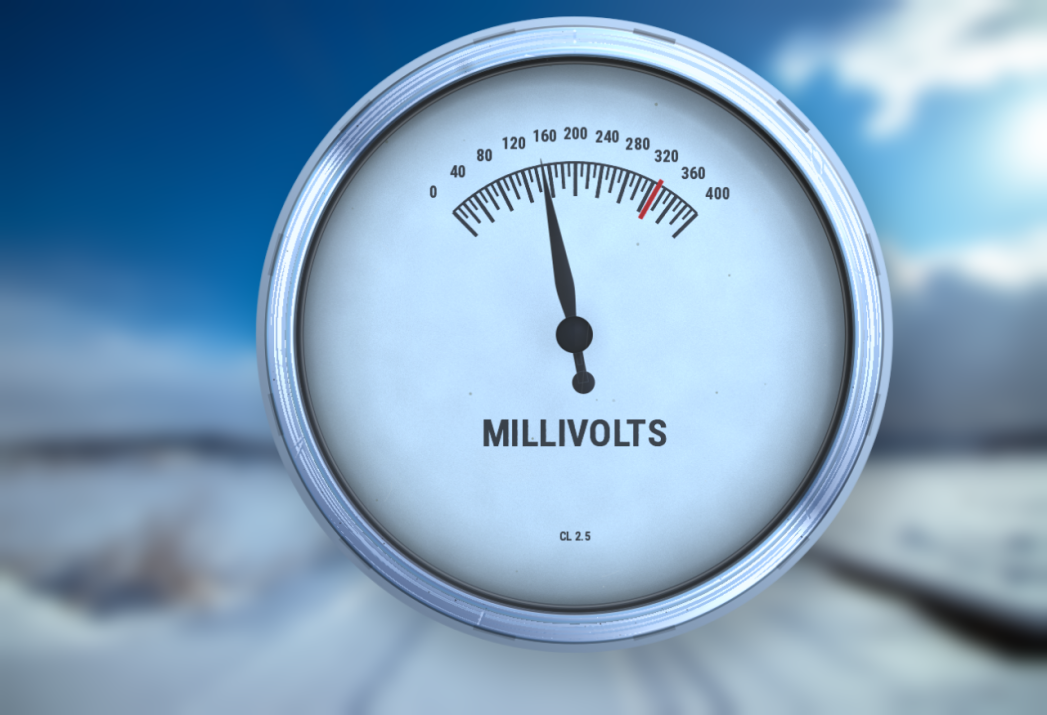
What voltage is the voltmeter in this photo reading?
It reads 150 mV
